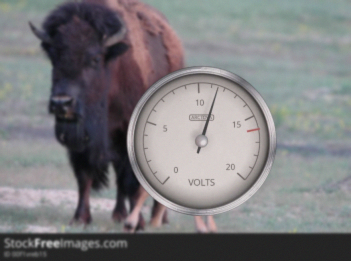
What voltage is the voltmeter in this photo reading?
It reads 11.5 V
